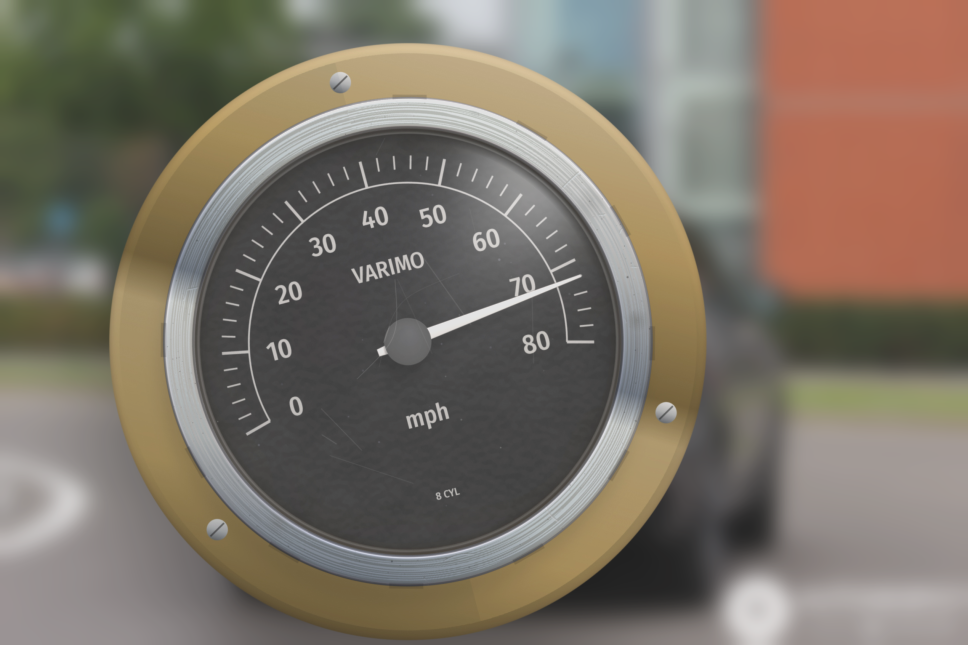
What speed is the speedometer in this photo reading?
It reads 72 mph
